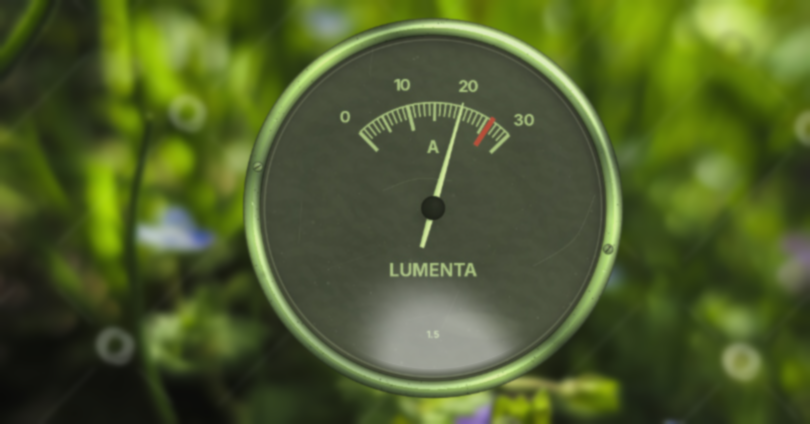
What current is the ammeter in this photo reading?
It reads 20 A
